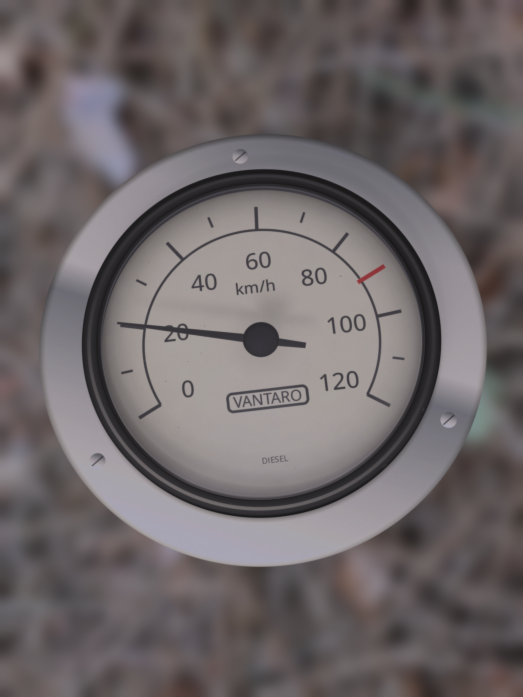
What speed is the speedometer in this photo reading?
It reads 20 km/h
